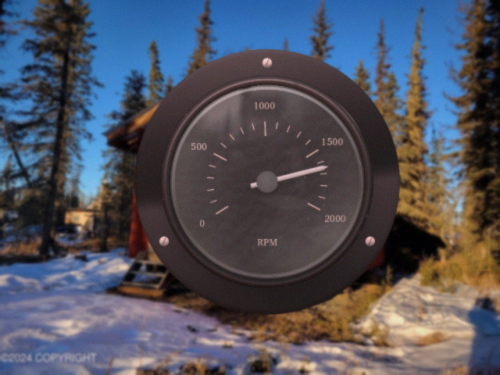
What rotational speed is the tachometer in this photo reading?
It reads 1650 rpm
